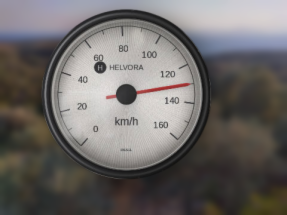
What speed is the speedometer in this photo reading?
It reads 130 km/h
